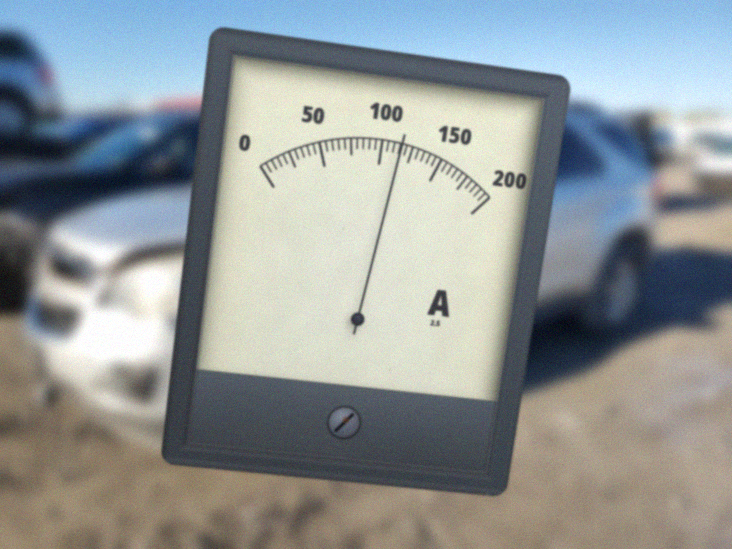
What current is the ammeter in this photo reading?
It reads 115 A
